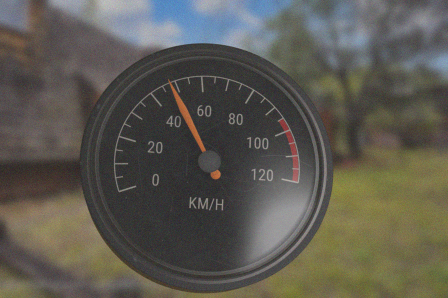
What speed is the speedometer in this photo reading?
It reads 47.5 km/h
